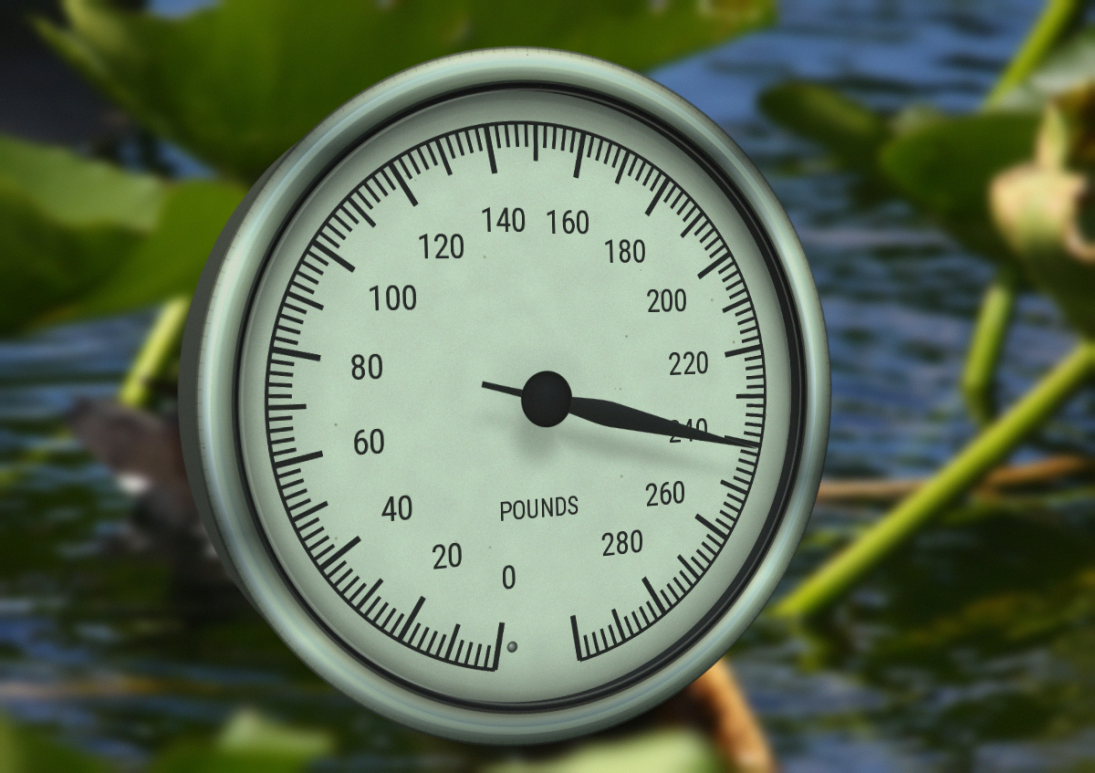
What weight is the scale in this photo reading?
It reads 241 lb
